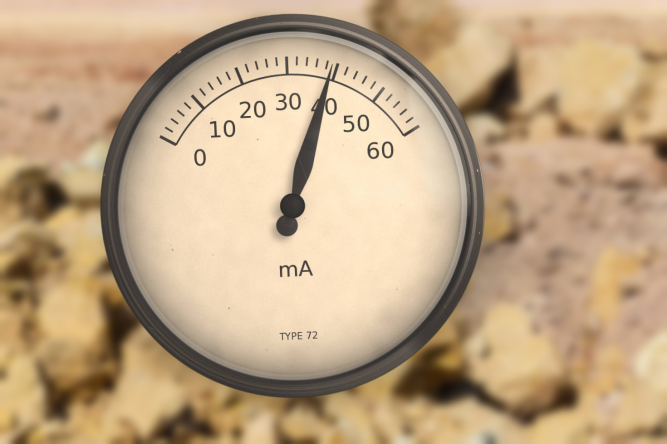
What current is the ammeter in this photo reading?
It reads 39 mA
